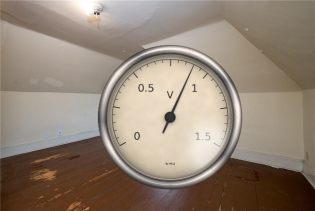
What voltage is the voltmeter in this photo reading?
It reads 0.9 V
